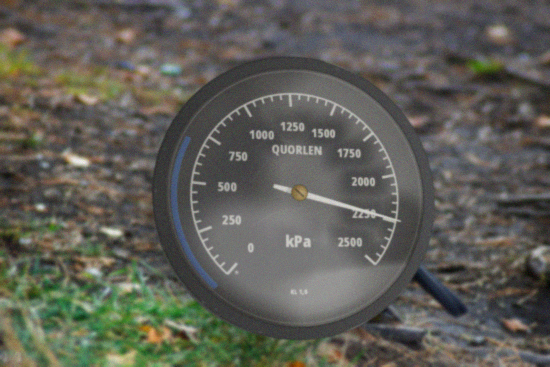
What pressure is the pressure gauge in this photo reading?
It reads 2250 kPa
